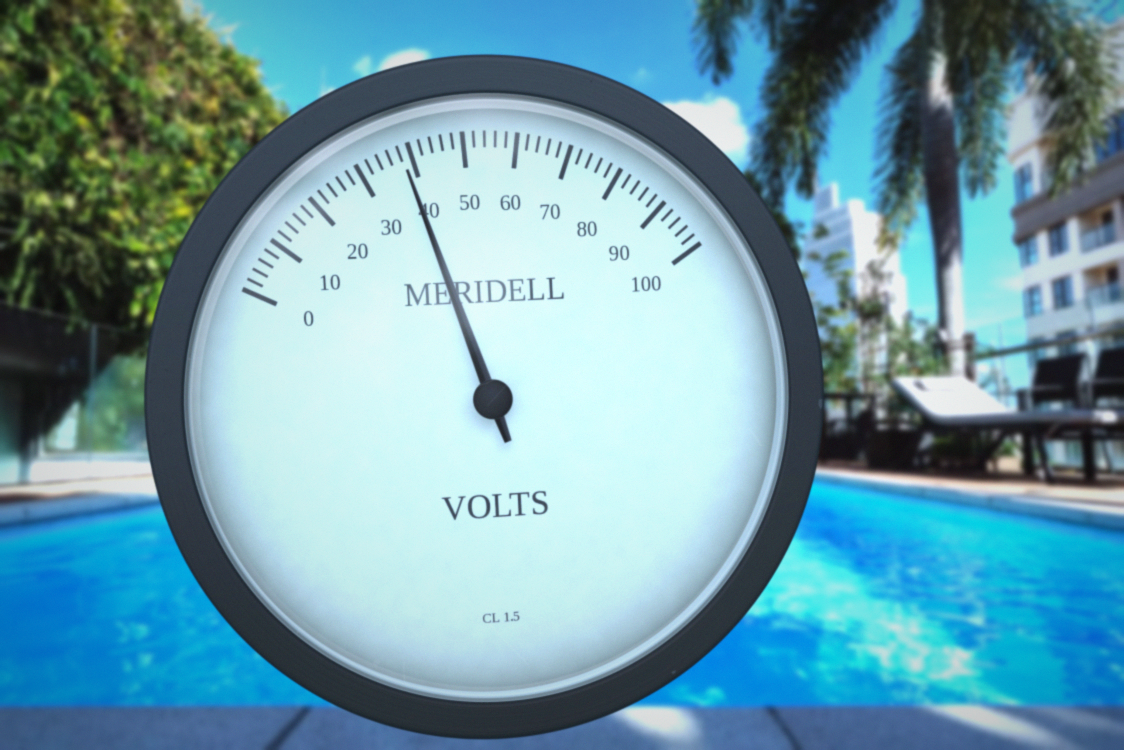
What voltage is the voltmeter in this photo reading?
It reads 38 V
